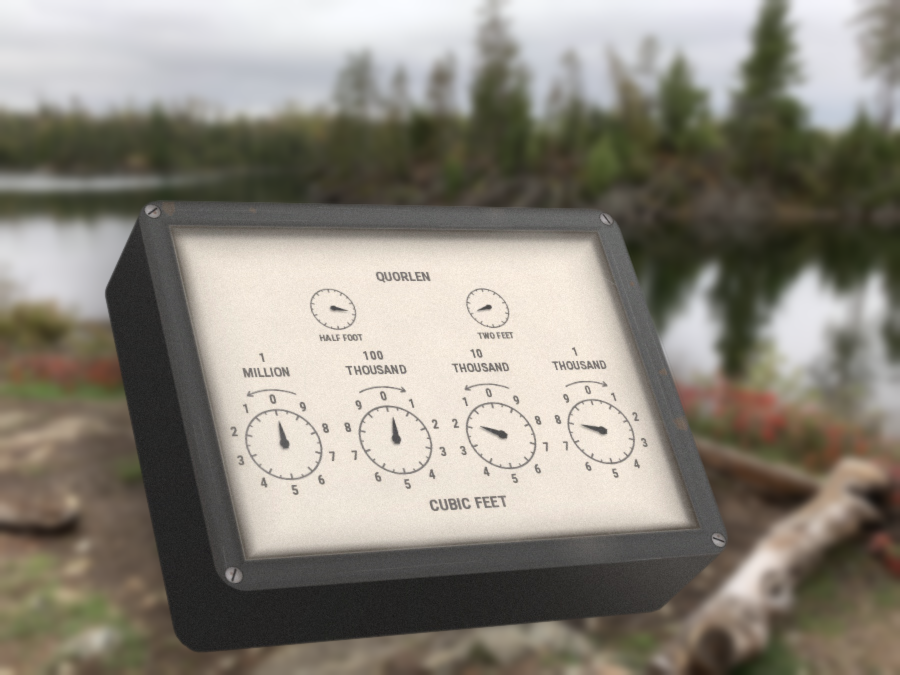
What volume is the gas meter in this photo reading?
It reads 1800 ft³
